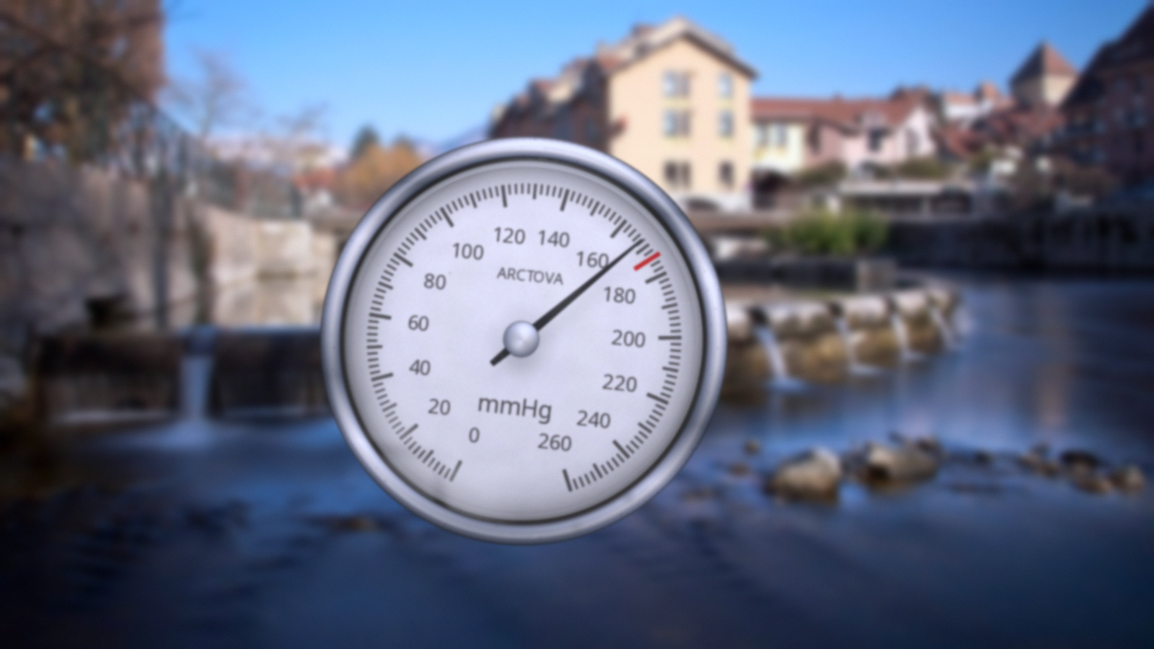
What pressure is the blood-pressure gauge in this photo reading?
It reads 168 mmHg
